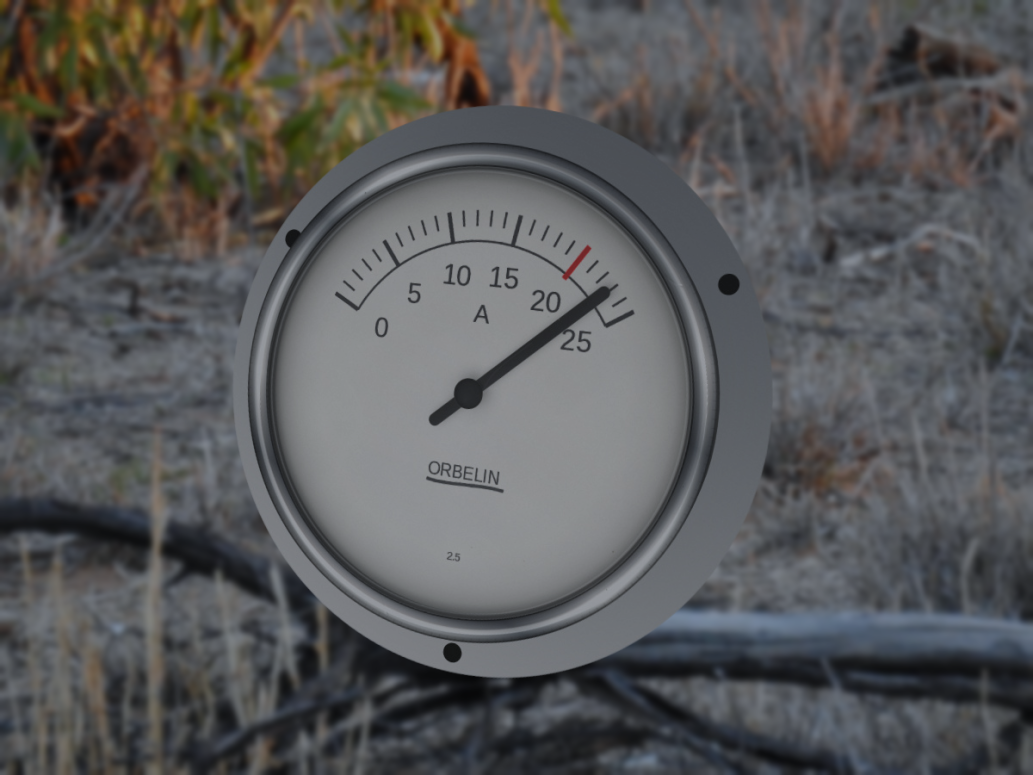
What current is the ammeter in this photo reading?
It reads 23 A
